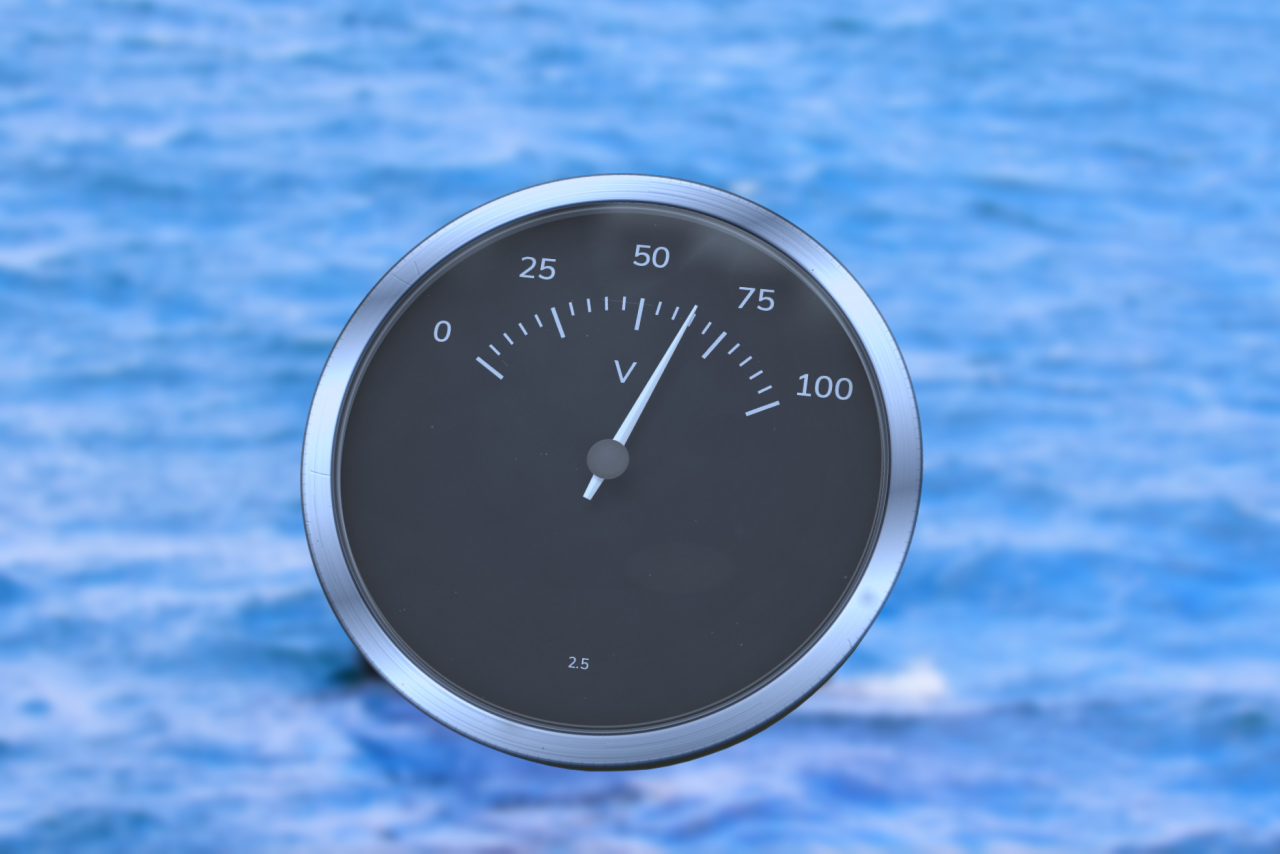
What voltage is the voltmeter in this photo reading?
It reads 65 V
